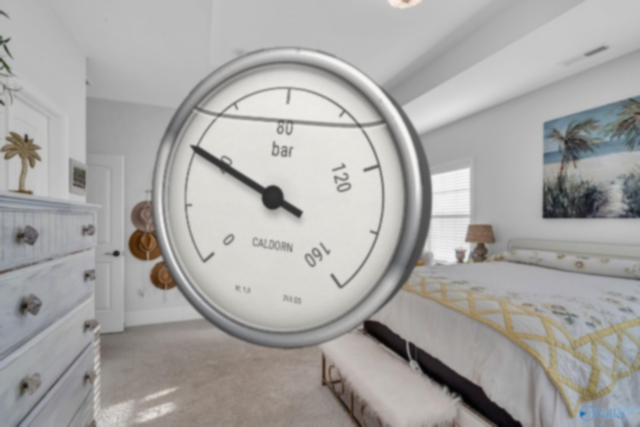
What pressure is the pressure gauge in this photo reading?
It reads 40 bar
